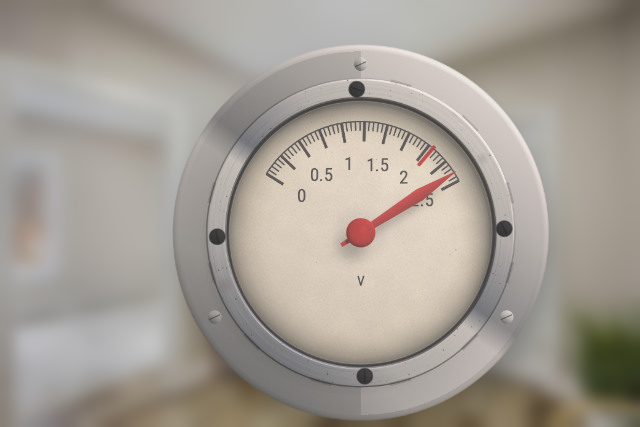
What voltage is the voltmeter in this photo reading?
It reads 2.4 V
